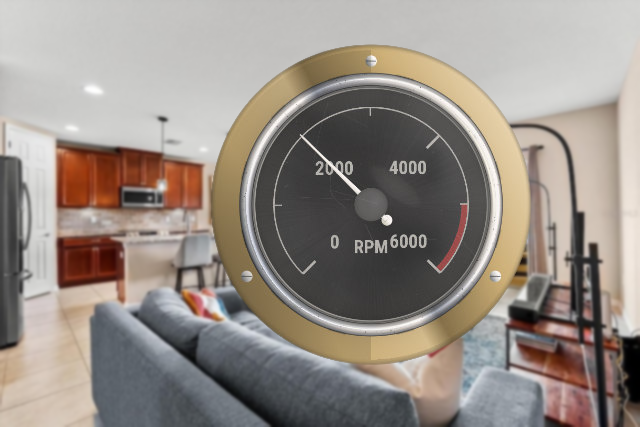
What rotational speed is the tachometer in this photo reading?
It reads 2000 rpm
